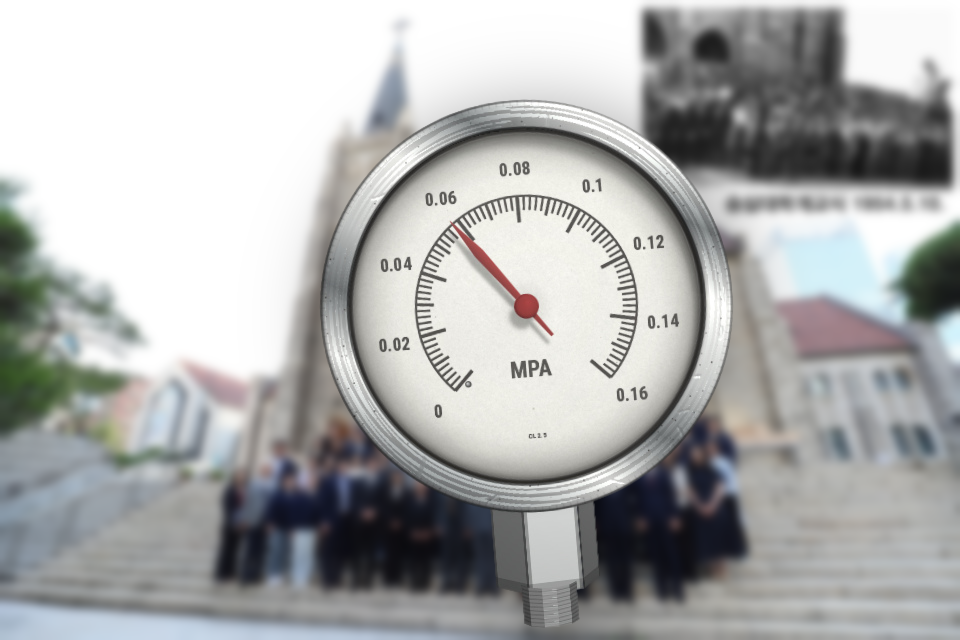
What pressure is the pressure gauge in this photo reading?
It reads 0.058 MPa
